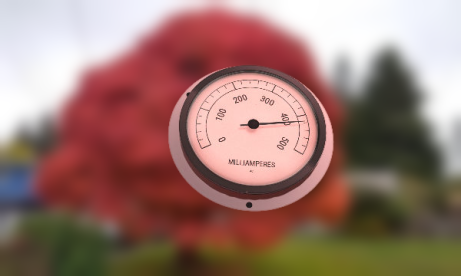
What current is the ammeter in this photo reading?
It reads 420 mA
